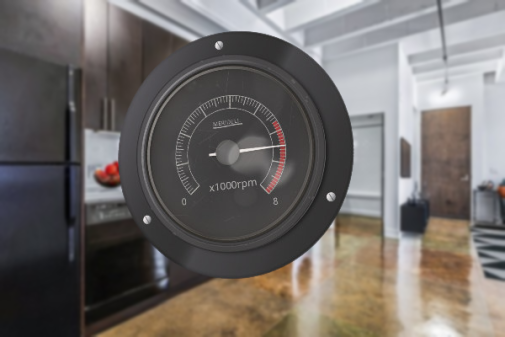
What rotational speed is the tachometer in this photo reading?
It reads 6500 rpm
